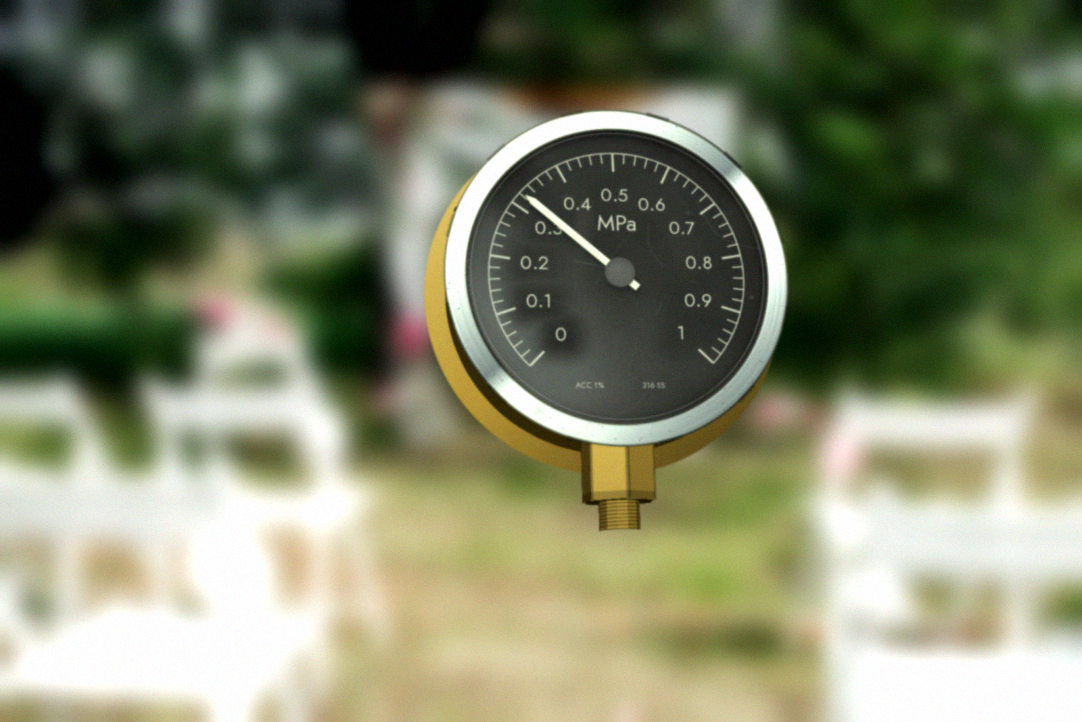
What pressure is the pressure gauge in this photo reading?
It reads 0.32 MPa
